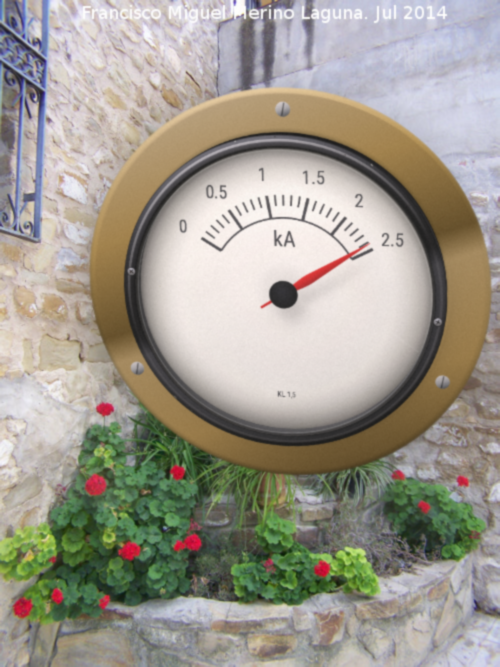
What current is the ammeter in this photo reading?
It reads 2.4 kA
